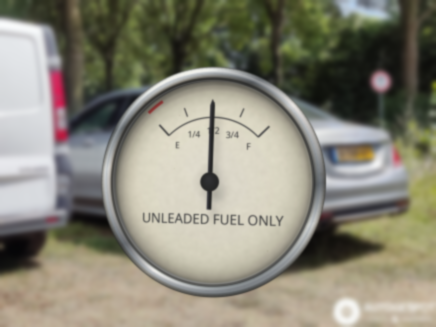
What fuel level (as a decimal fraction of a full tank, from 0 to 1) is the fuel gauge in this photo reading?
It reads 0.5
